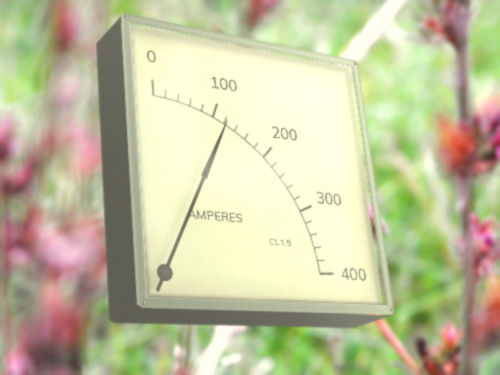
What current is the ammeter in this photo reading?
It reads 120 A
